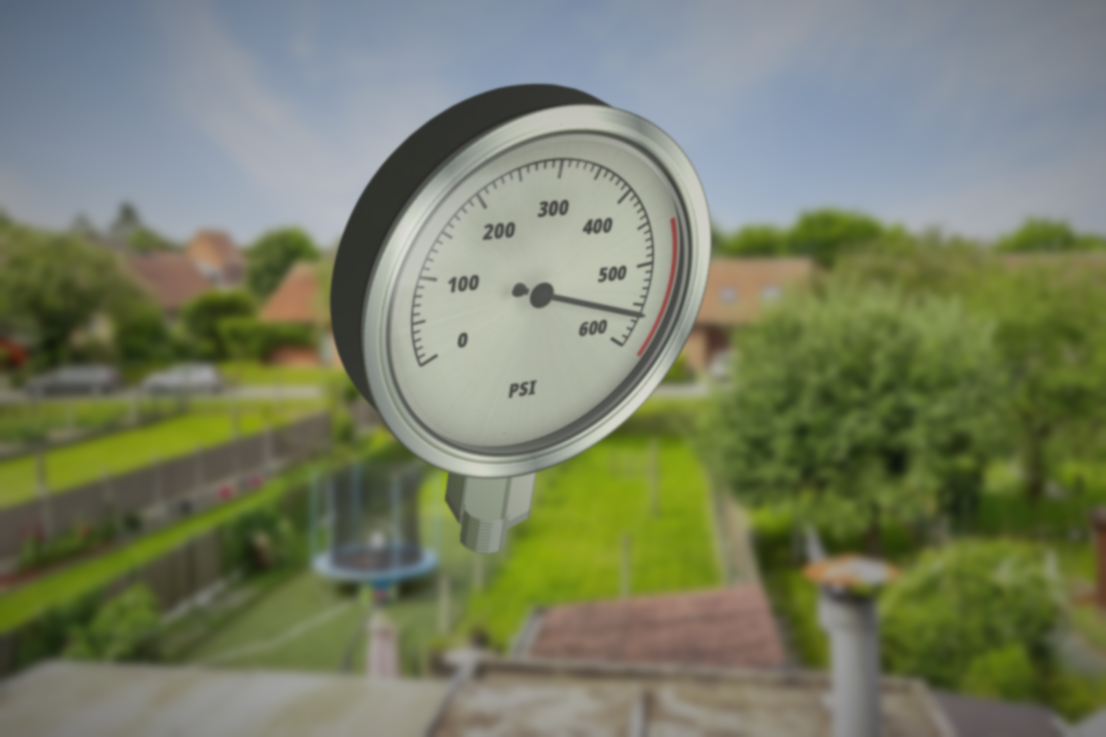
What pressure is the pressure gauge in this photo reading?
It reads 560 psi
